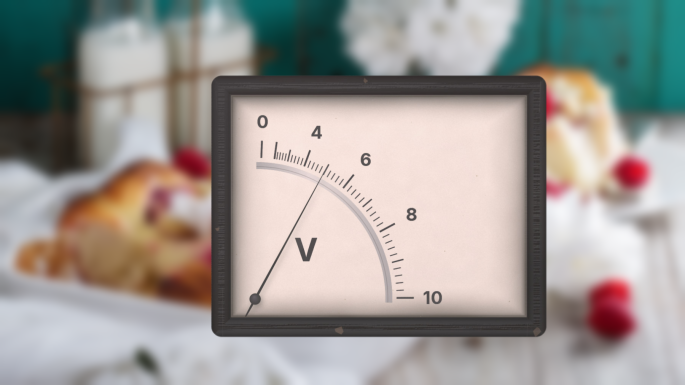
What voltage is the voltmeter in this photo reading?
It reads 5 V
